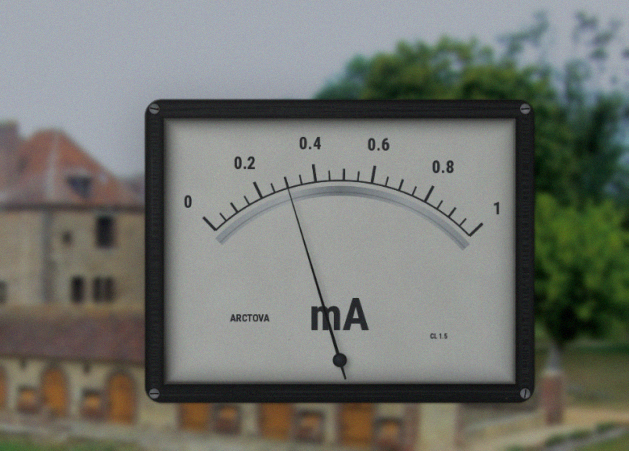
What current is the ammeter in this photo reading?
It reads 0.3 mA
